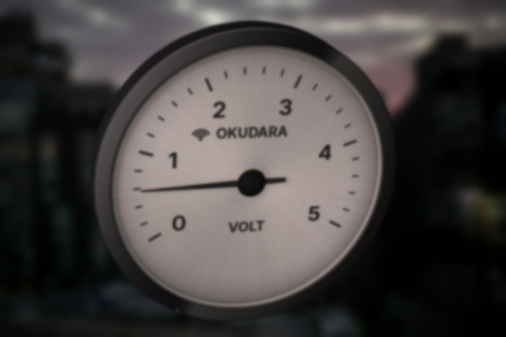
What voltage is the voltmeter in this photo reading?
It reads 0.6 V
